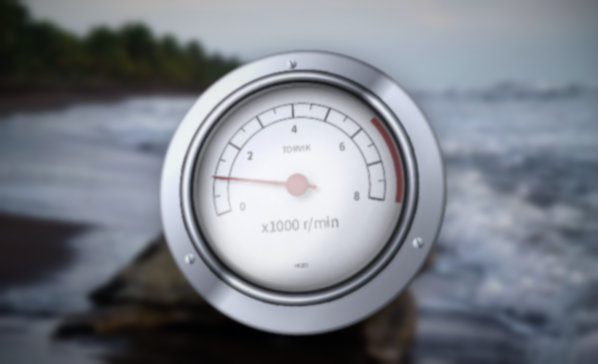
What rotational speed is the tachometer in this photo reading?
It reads 1000 rpm
